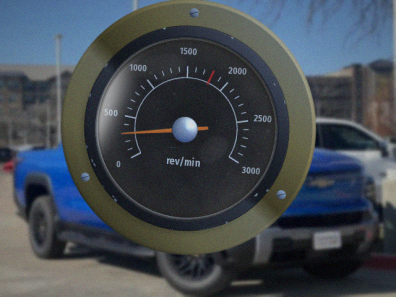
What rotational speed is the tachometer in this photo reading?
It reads 300 rpm
